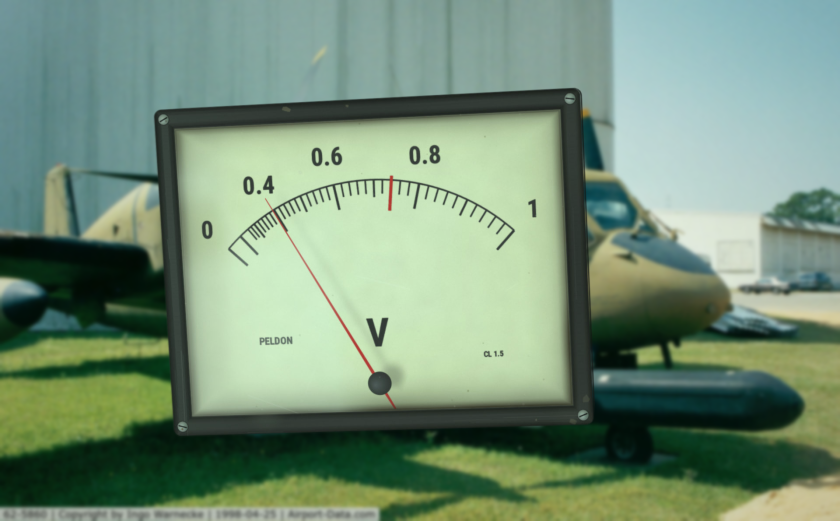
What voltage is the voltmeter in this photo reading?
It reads 0.4 V
